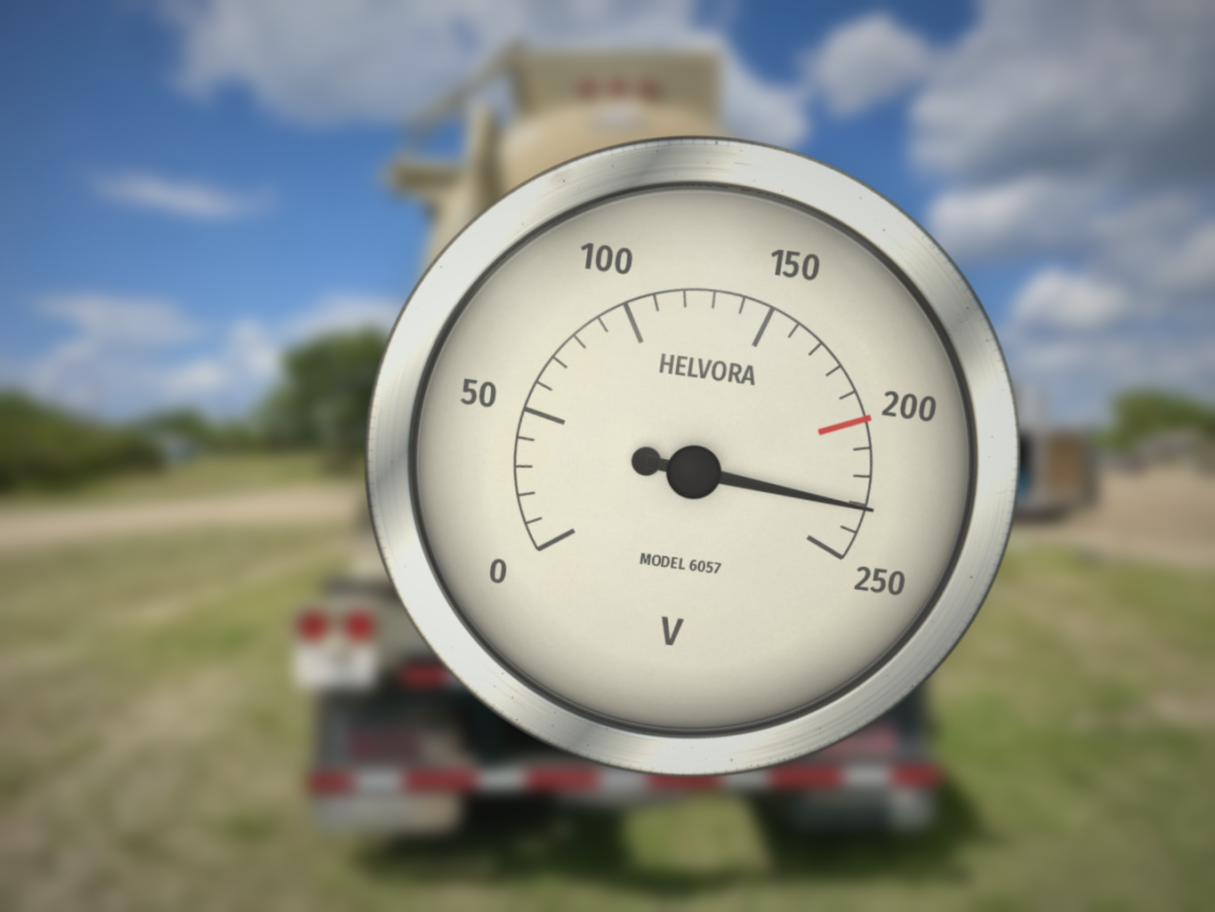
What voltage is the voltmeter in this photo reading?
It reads 230 V
